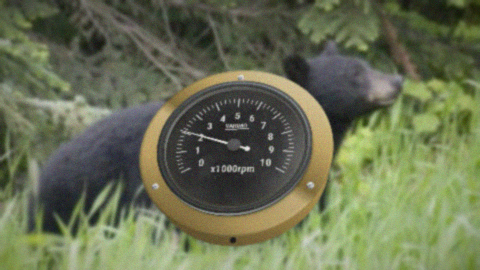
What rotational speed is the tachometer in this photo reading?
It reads 2000 rpm
